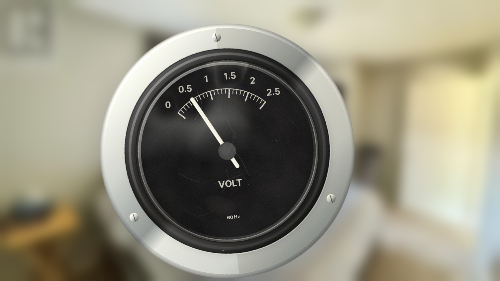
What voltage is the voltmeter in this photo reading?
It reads 0.5 V
